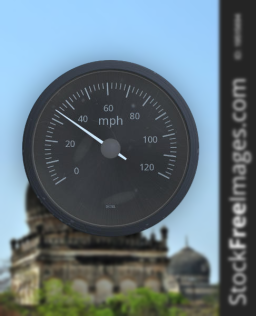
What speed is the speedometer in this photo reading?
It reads 34 mph
